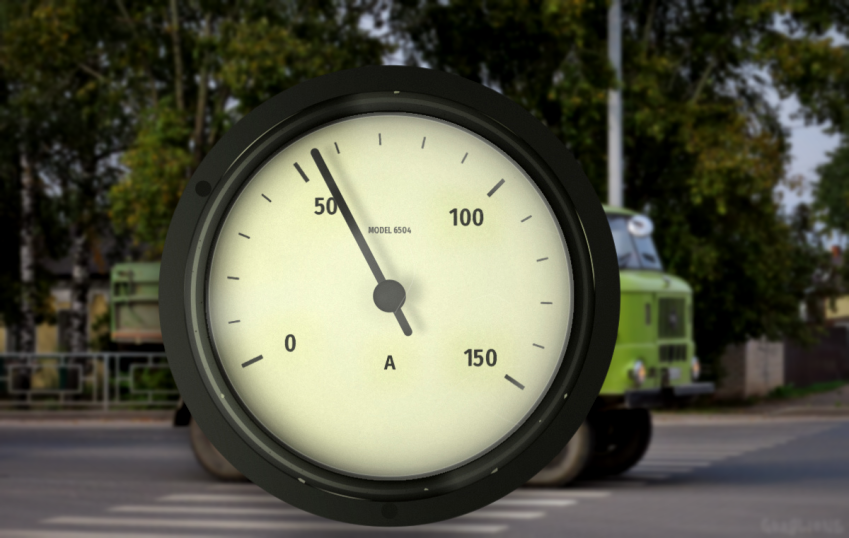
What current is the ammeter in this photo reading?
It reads 55 A
